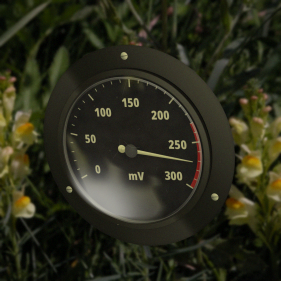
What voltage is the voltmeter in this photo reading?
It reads 270 mV
